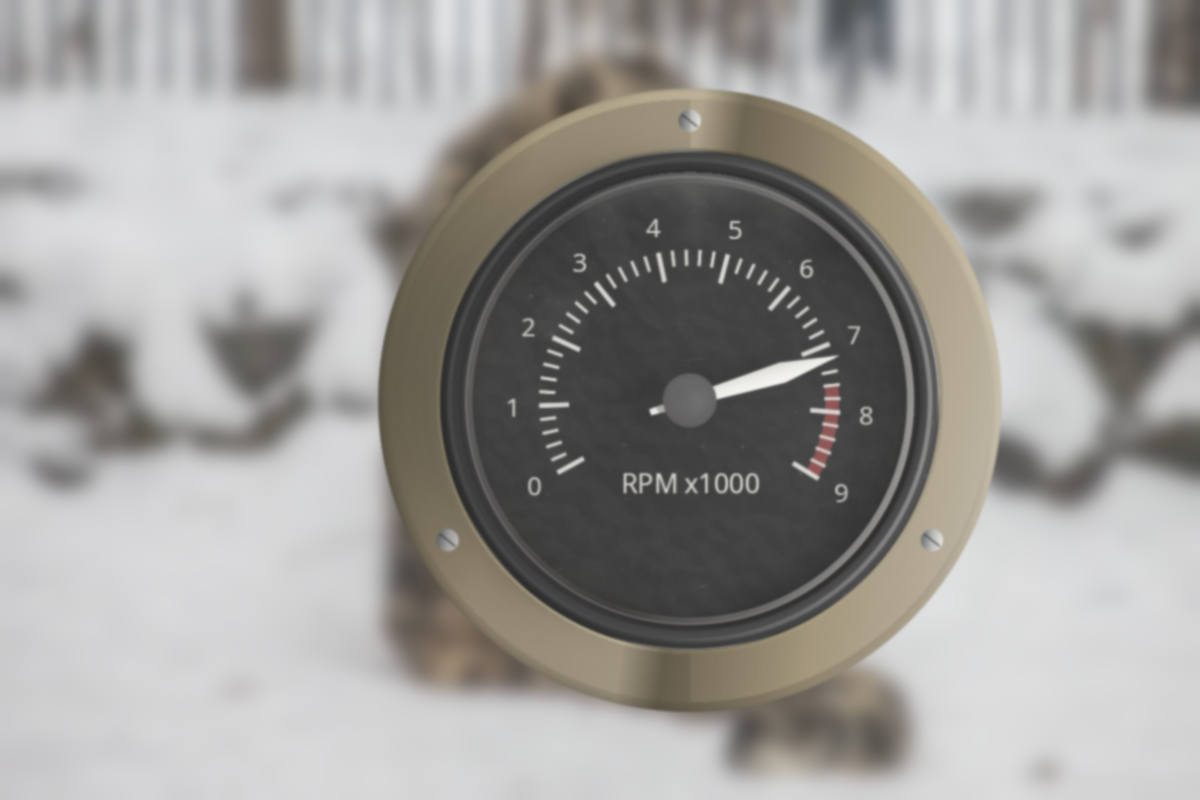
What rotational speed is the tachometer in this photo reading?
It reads 7200 rpm
